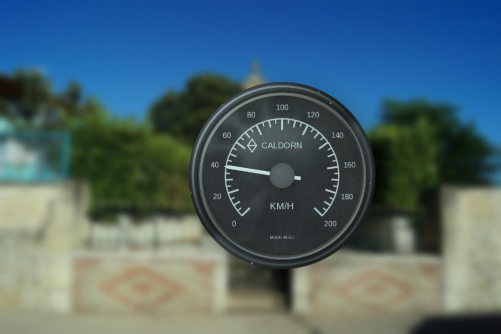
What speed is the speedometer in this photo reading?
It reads 40 km/h
